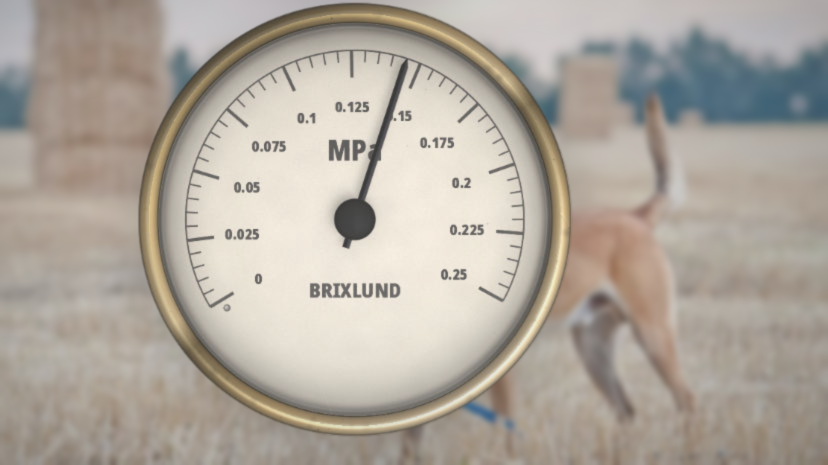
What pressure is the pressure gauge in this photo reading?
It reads 0.145 MPa
